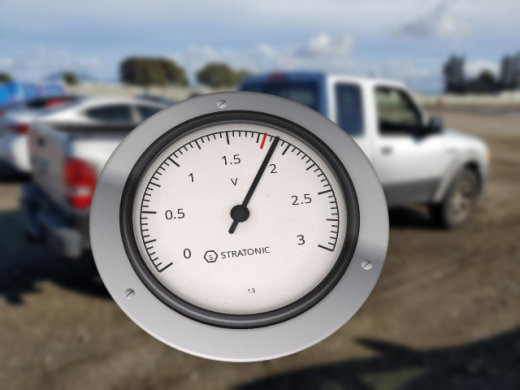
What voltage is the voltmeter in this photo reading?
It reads 1.9 V
